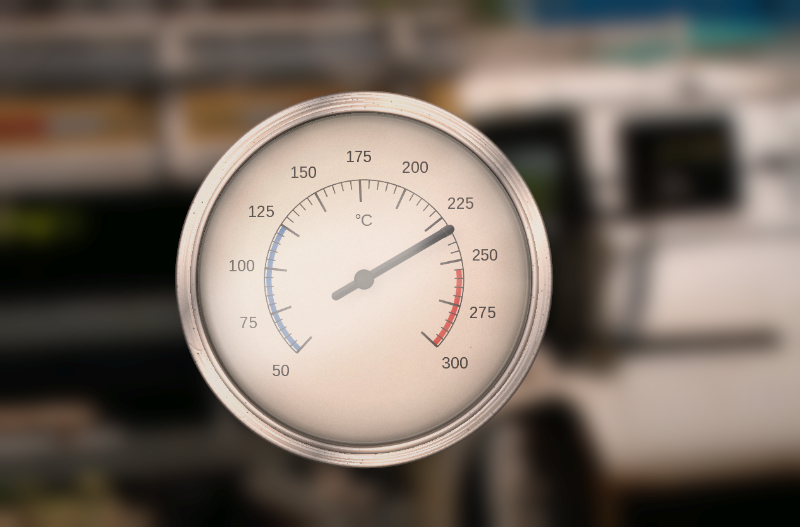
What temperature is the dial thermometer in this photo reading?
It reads 232.5 °C
